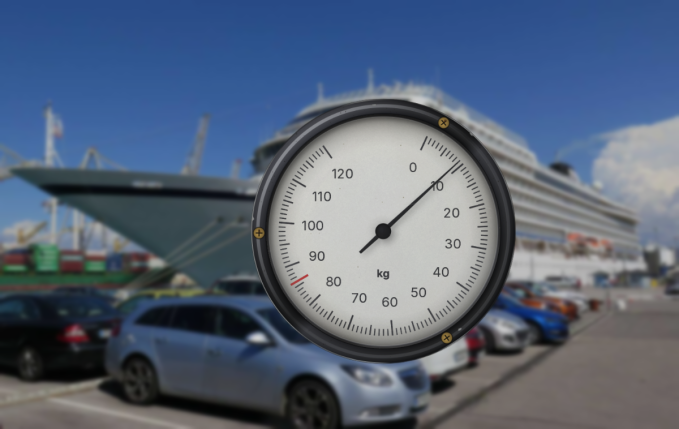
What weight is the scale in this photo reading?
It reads 9 kg
